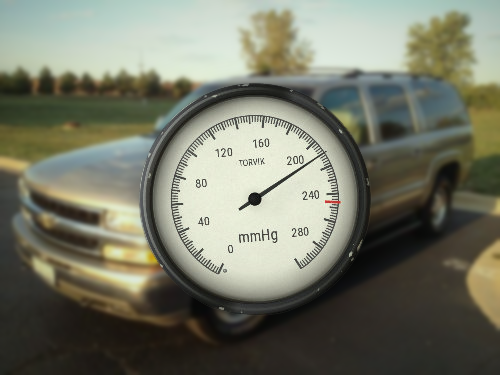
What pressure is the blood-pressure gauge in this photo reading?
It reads 210 mmHg
